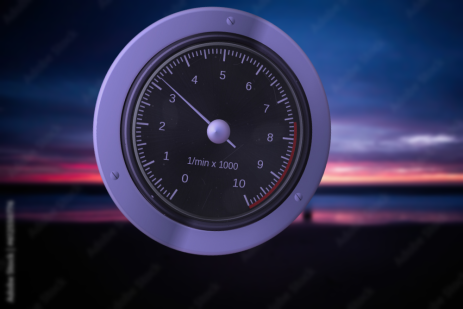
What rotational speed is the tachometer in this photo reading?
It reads 3200 rpm
